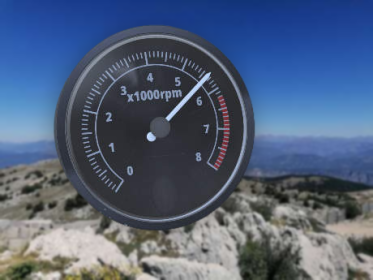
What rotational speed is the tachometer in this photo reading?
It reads 5600 rpm
